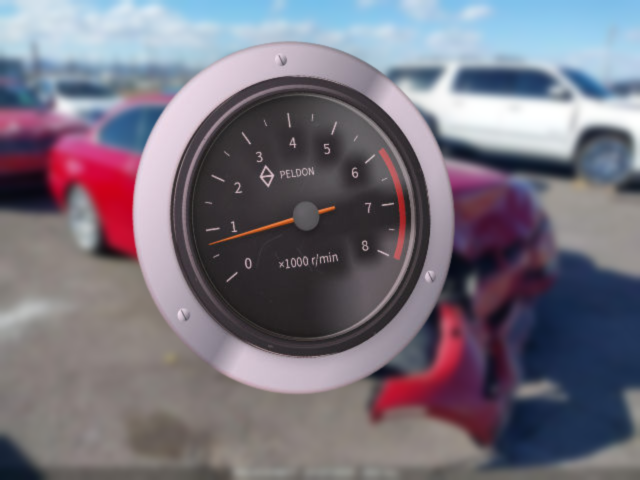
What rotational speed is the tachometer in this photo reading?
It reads 750 rpm
